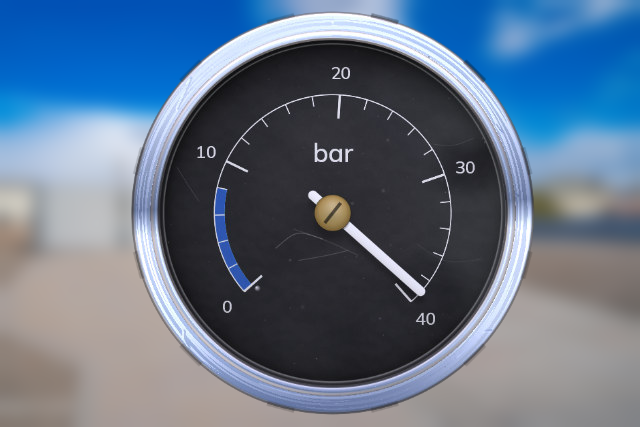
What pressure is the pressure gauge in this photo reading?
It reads 39 bar
